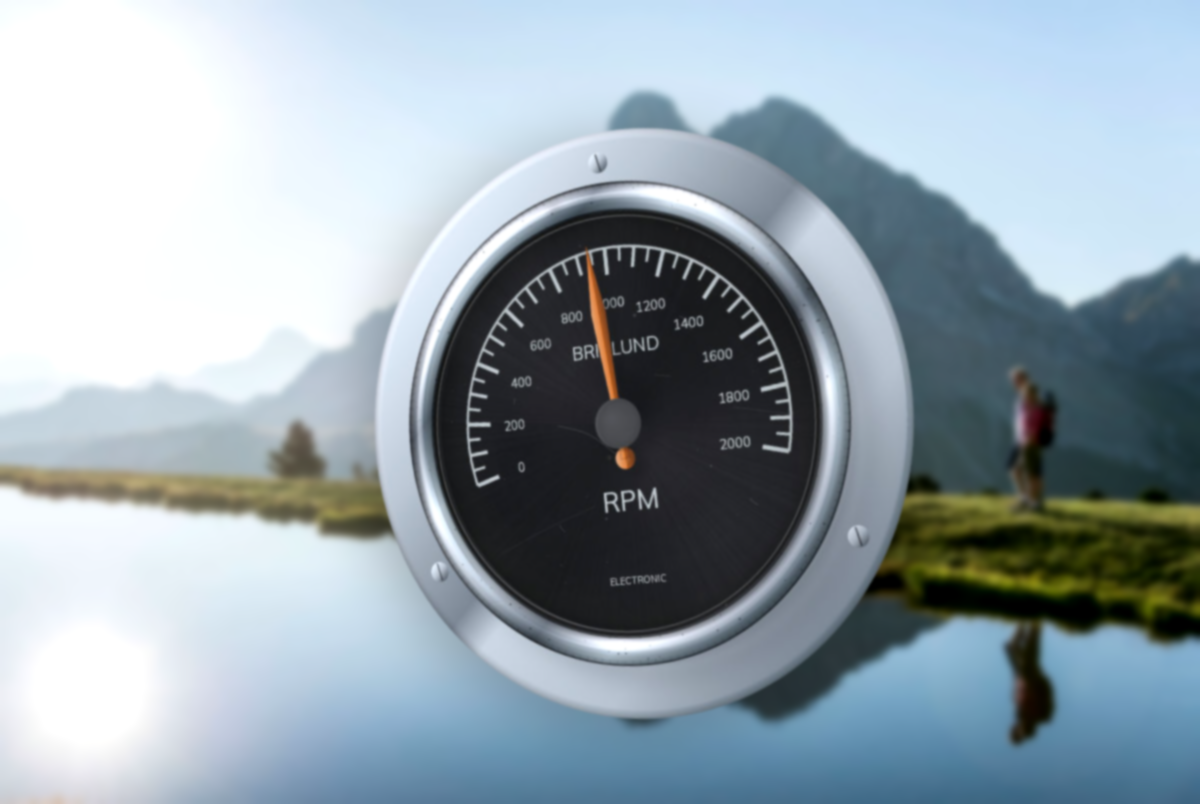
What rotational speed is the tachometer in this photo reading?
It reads 950 rpm
